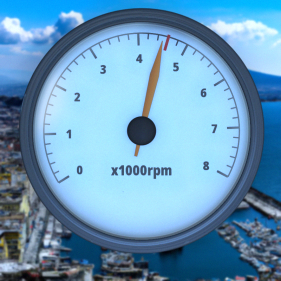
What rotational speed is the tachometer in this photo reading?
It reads 4500 rpm
